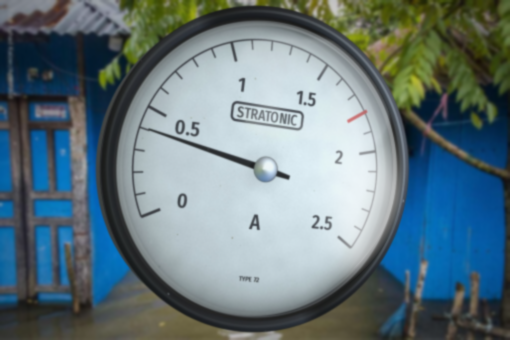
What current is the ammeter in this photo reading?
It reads 0.4 A
